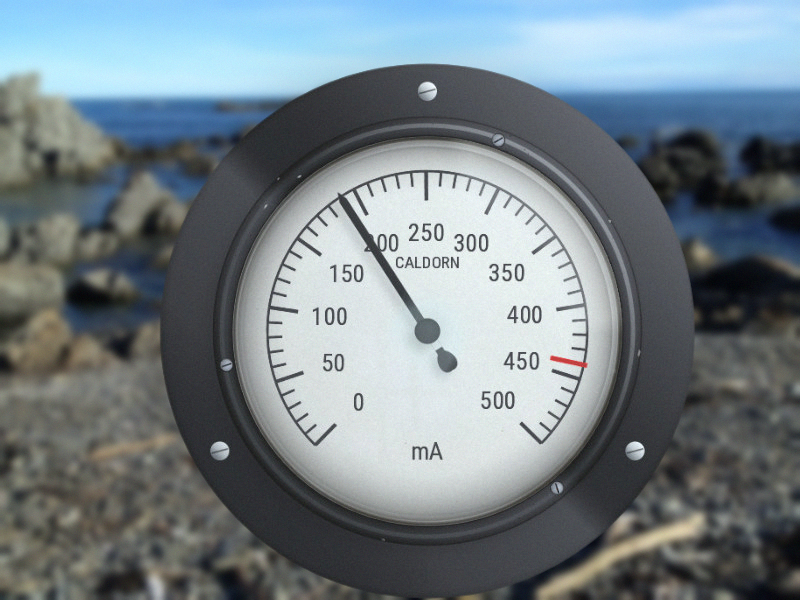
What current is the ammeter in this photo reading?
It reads 190 mA
